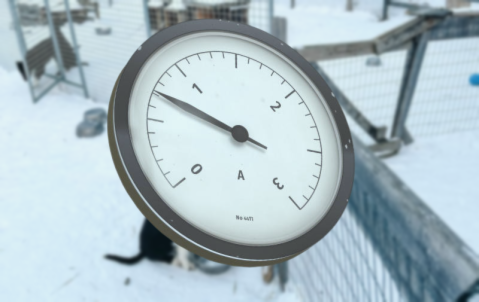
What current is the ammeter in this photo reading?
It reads 0.7 A
